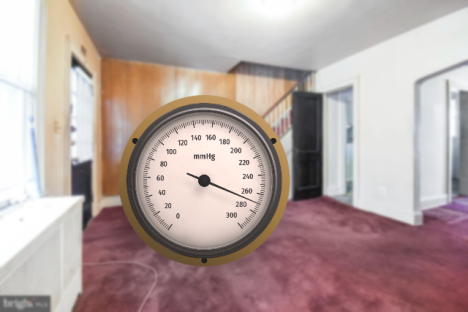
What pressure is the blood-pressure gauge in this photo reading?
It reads 270 mmHg
